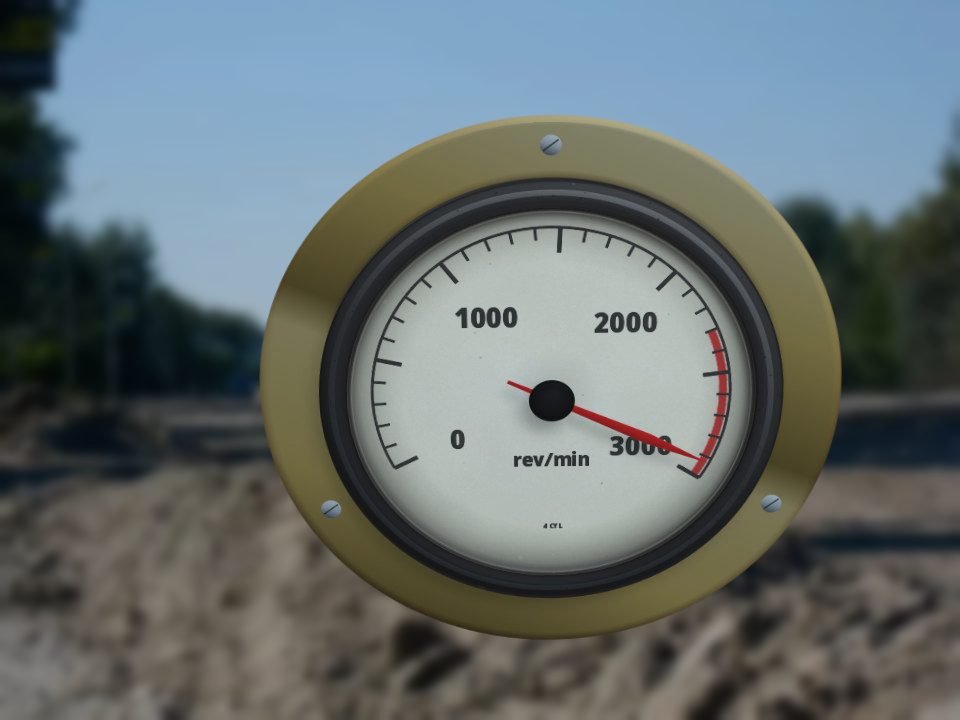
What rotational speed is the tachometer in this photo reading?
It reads 2900 rpm
